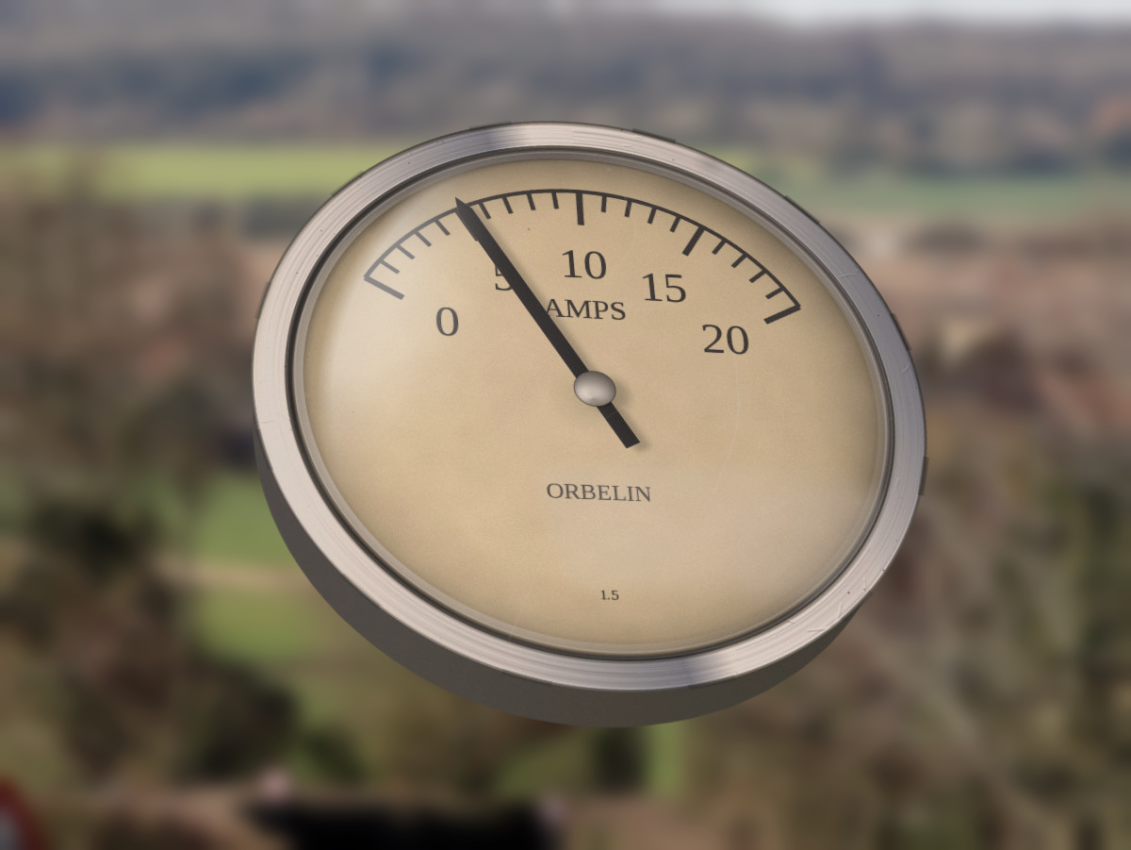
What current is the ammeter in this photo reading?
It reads 5 A
